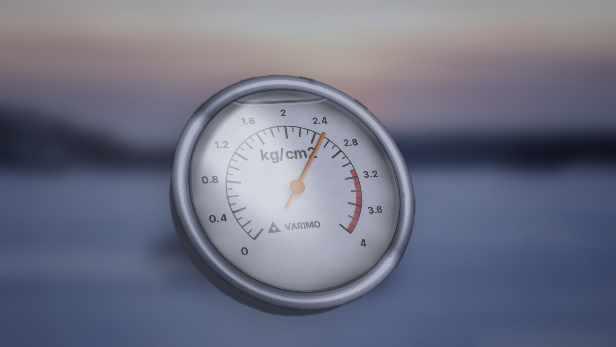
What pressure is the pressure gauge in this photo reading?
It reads 2.5 kg/cm²
